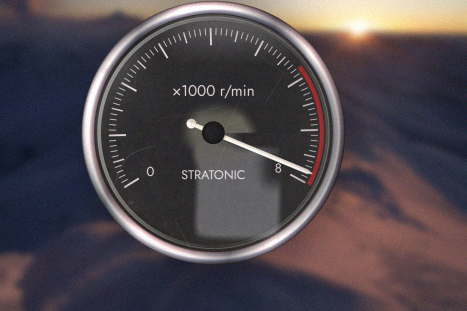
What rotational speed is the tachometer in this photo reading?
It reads 7800 rpm
